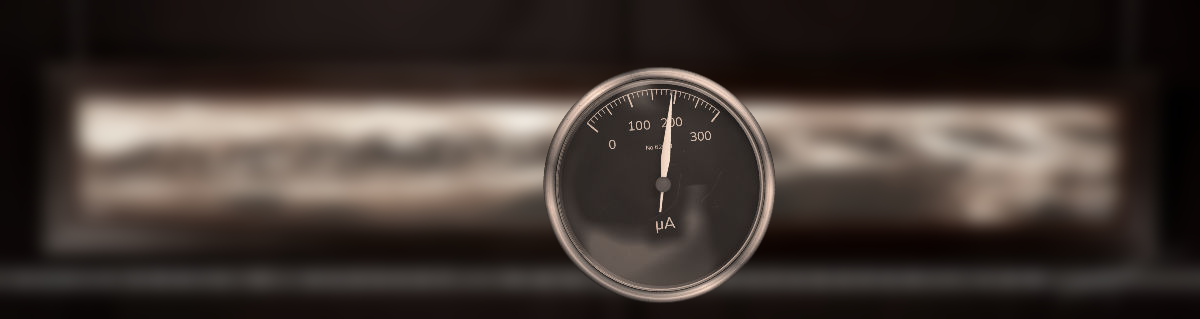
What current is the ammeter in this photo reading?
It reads 190 µA
